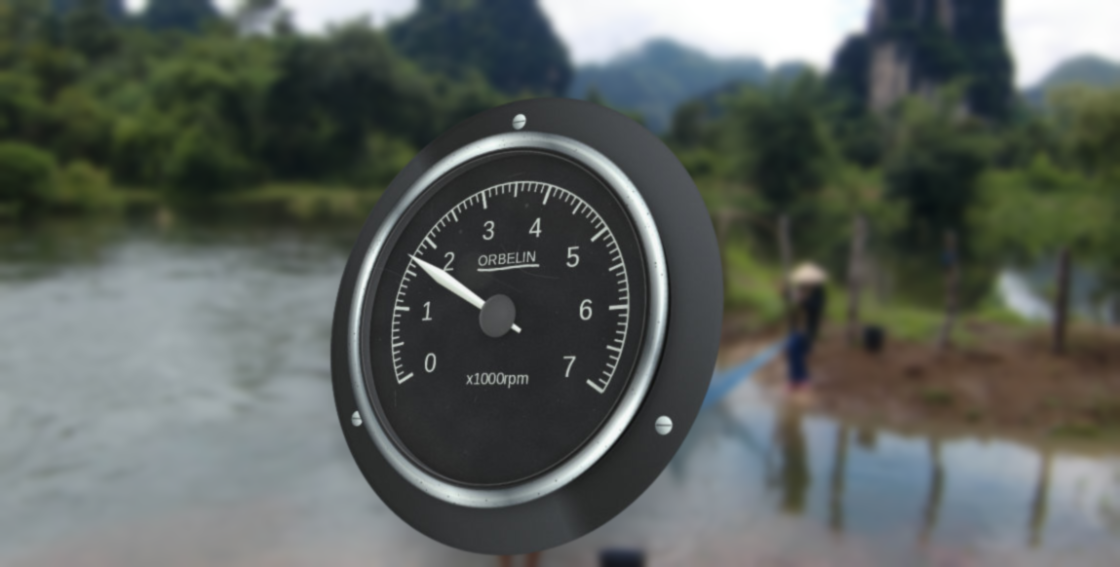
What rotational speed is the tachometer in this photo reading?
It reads 1700 rpm
